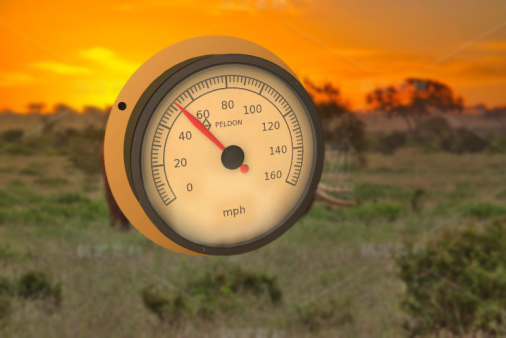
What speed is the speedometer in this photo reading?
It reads 52 mph
